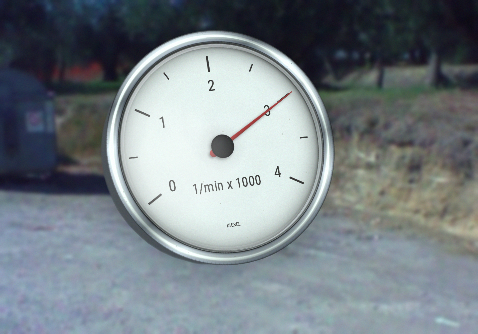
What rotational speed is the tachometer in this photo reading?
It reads 3000 rpm
